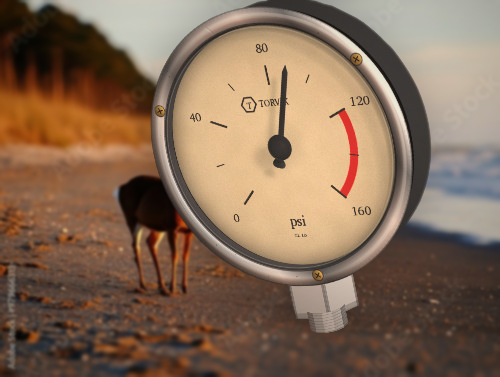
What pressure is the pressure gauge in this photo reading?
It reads 90 psi
